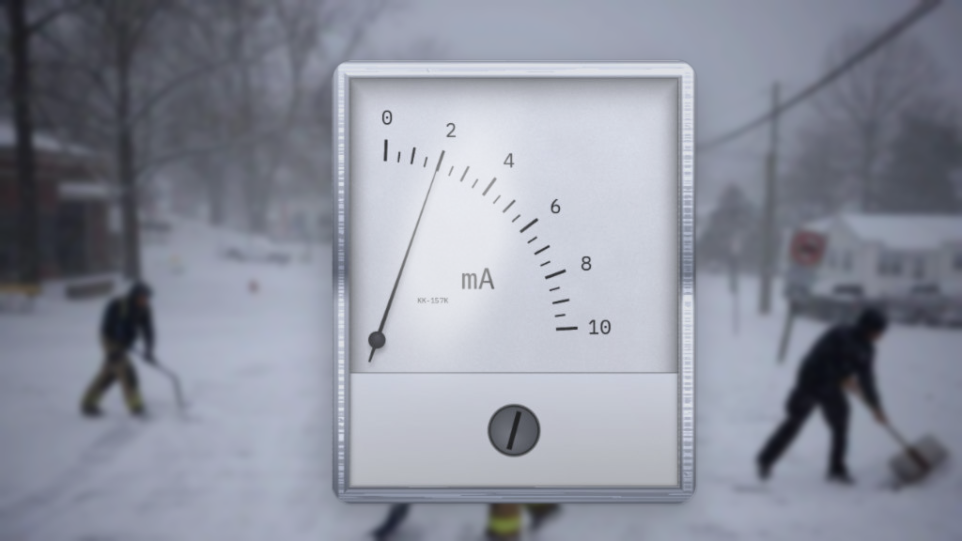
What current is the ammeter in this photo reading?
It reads 2 mA
